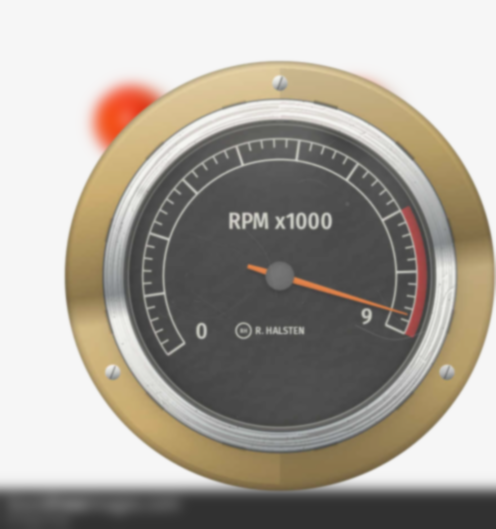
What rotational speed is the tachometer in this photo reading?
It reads 8700 rpm
